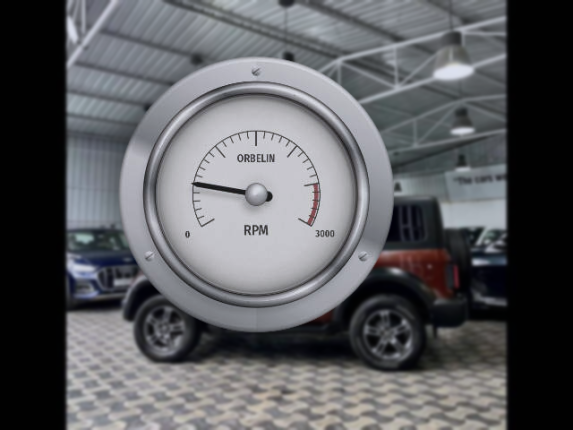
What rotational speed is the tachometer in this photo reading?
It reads 500 rpm
